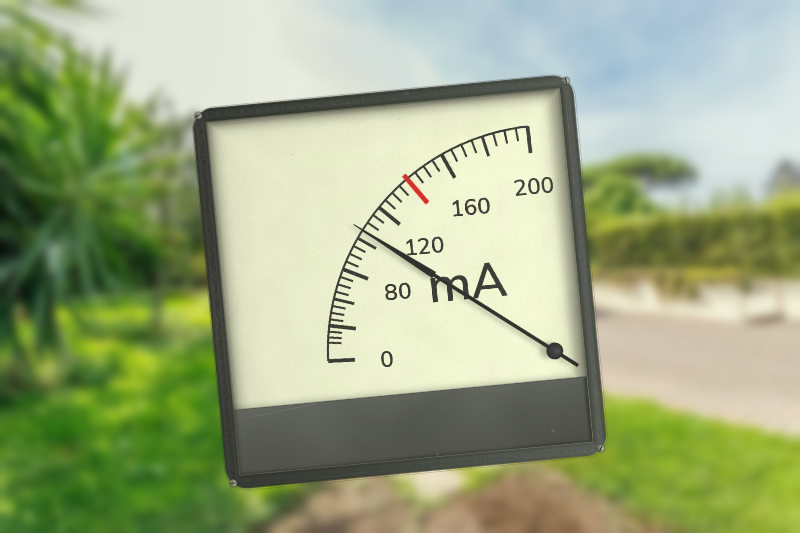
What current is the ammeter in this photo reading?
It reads 105 mA
